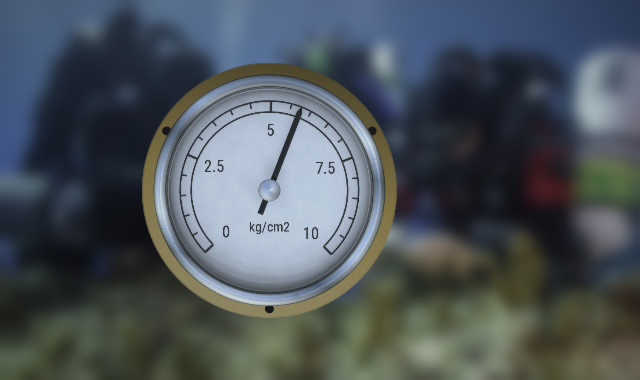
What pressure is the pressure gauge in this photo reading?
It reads 5.75 kg/cm²
